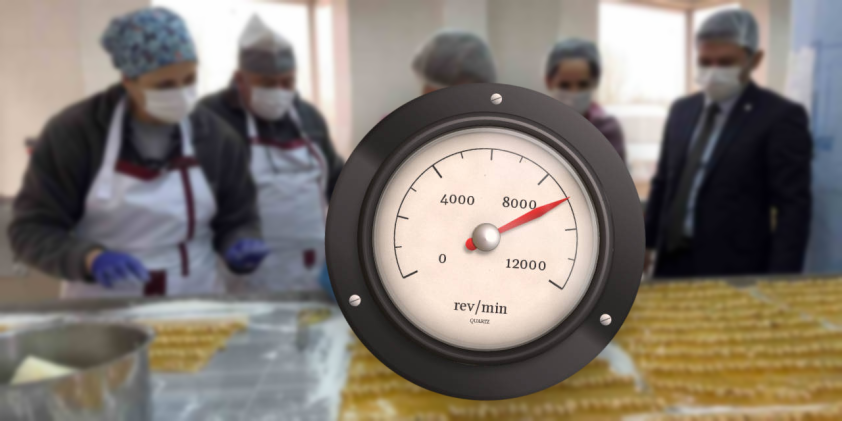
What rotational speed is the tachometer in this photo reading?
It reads 9000 rpm
